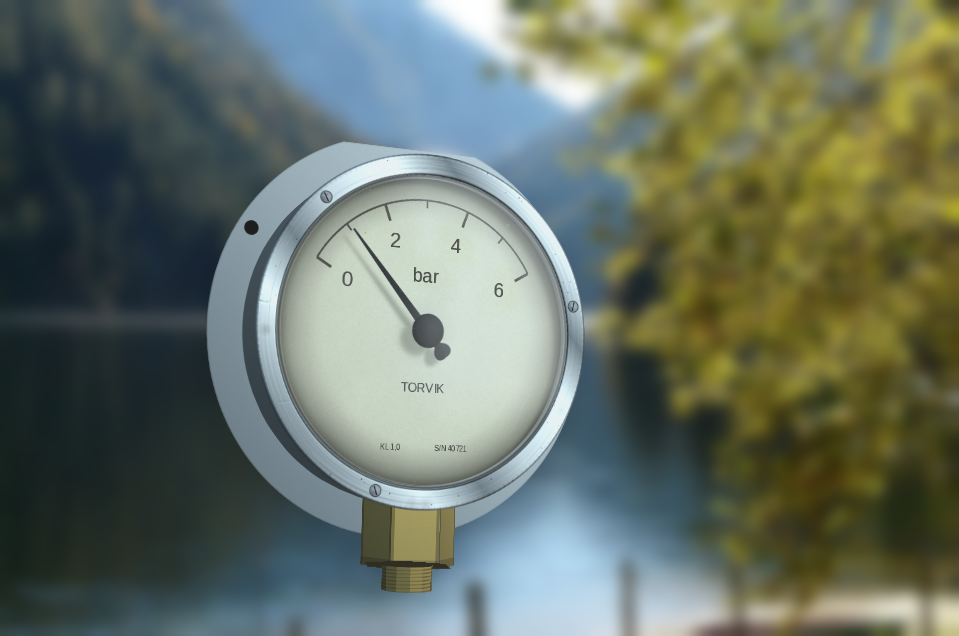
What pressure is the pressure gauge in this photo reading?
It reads 1 bar
